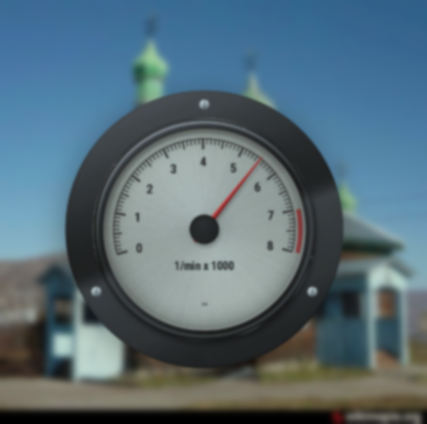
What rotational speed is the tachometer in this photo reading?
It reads 5500 rpm
